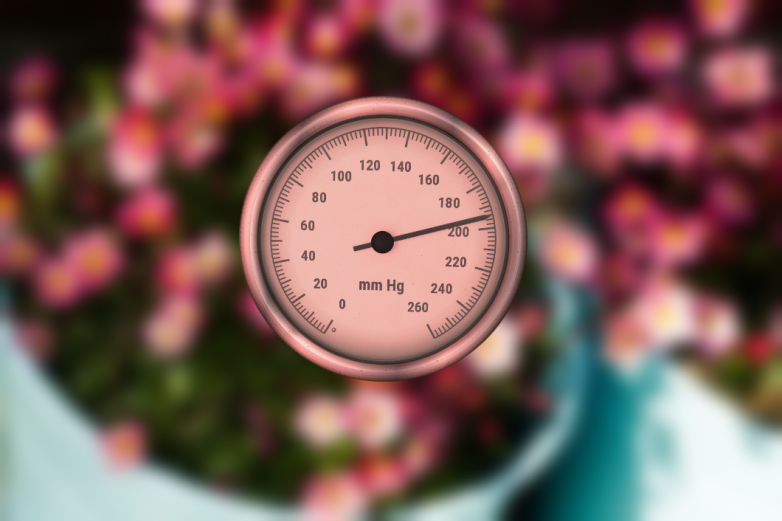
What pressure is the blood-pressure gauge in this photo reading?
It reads 194 mmHg
